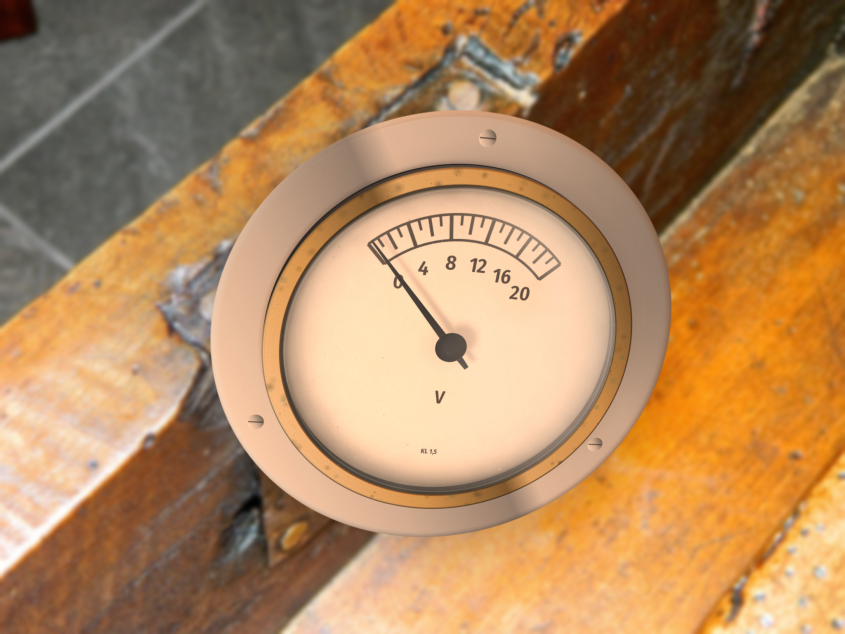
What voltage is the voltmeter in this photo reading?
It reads 0.5 V
